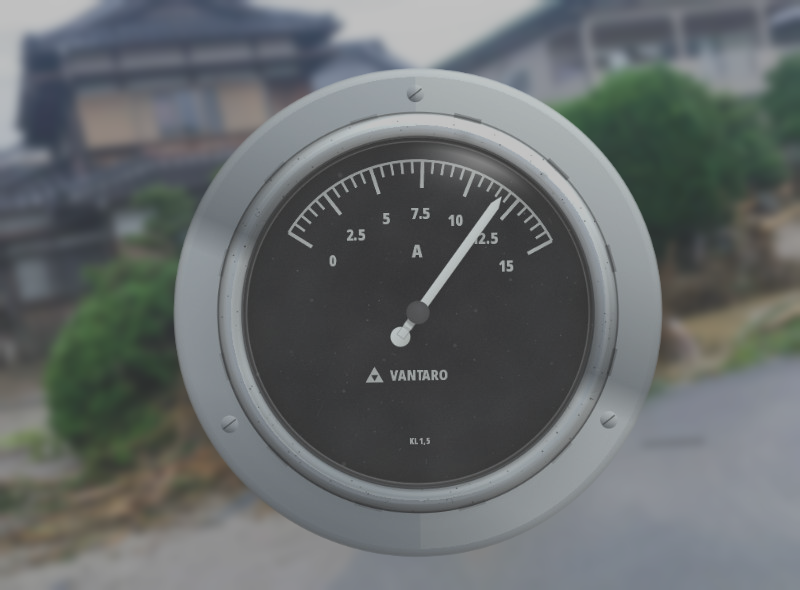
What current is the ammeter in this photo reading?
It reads 11.75 A
